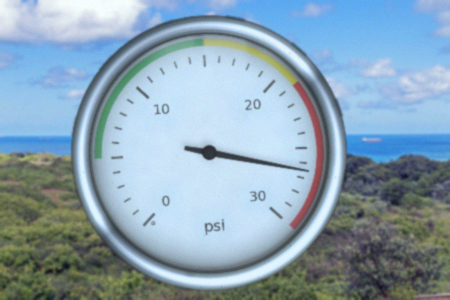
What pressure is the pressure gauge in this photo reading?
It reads 26.5 psi
